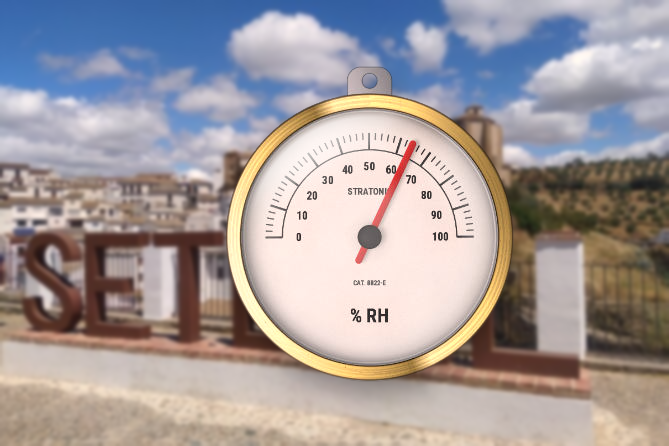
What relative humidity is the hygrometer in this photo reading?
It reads 64 %
